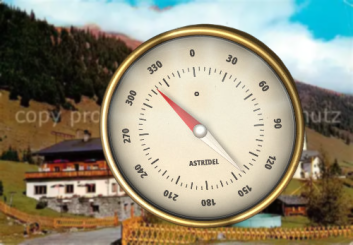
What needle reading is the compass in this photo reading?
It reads 320 °
